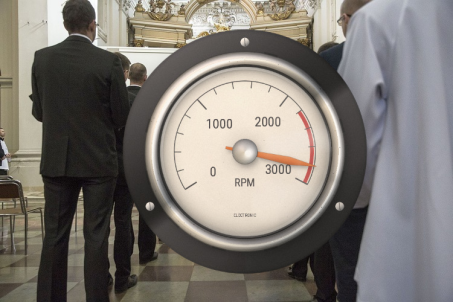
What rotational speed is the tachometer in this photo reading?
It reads 2800 rpm
